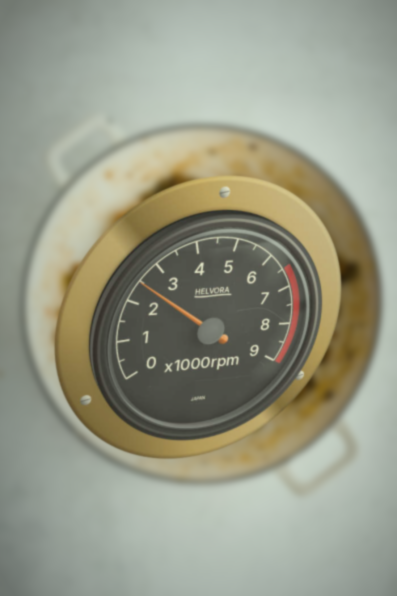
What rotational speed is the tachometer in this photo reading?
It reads 2500 rpm
